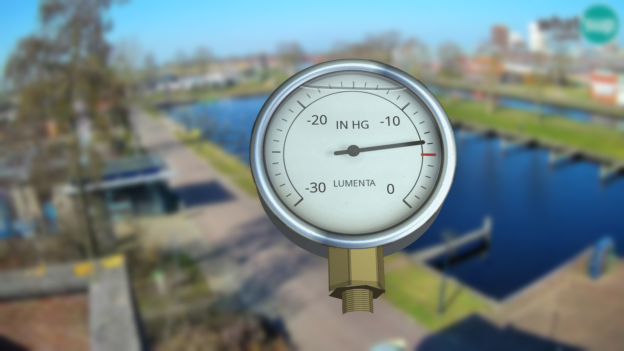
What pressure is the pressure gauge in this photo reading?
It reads -6 inHg
